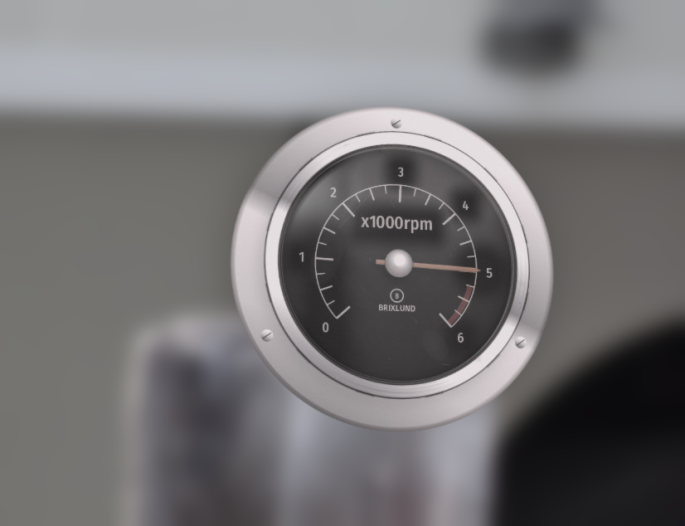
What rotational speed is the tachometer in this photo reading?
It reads 5000 rpm
